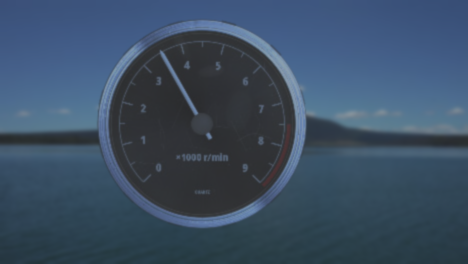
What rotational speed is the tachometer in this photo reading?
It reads 3500 rpm
